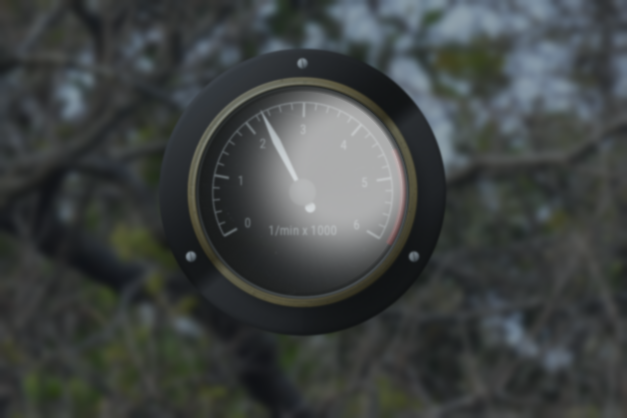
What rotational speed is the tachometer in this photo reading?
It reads 2300 rpm
